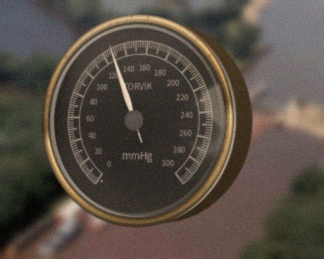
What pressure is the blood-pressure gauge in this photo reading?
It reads 130 mmHg
